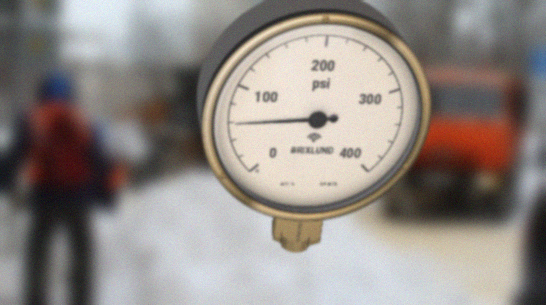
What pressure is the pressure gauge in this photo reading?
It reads 60 psi
